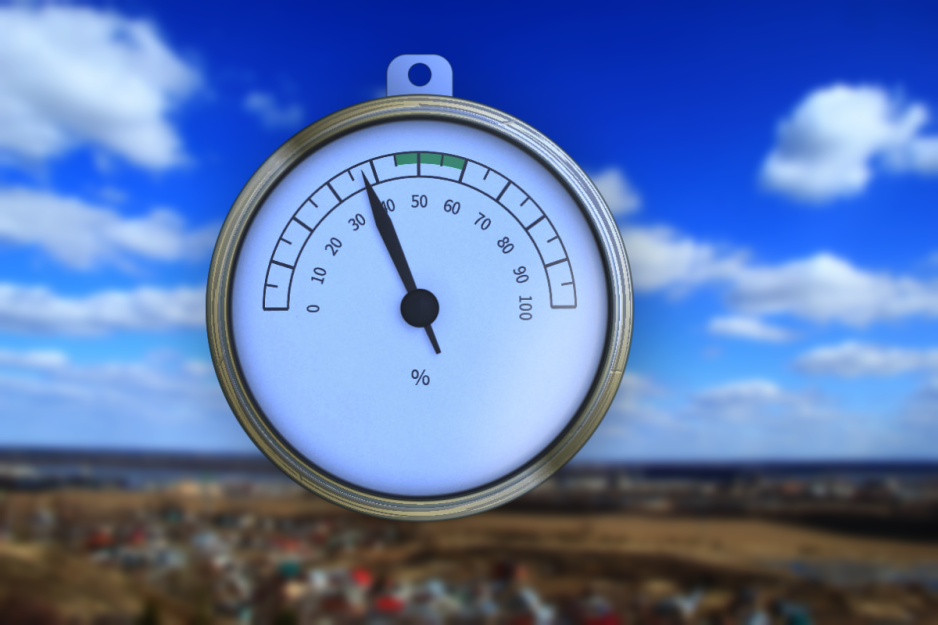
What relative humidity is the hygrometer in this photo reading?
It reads 37.5 %
